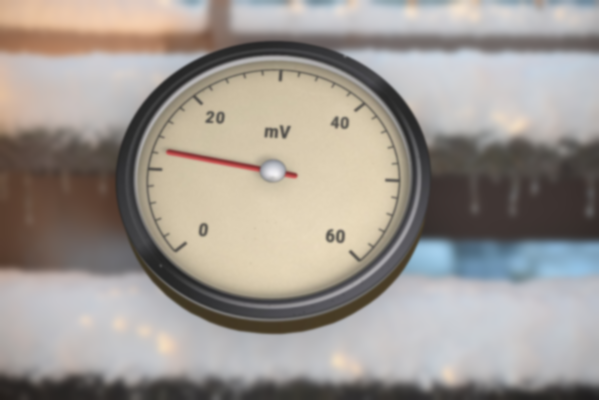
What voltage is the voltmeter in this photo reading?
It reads 12 mV
